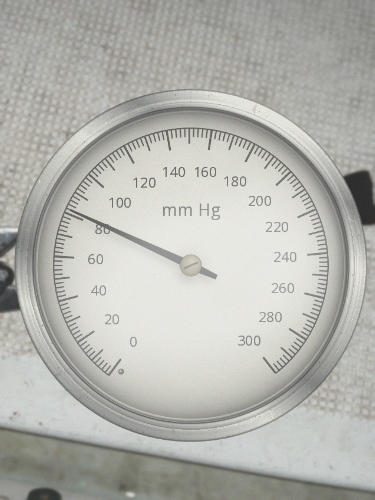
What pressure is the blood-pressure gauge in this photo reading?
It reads 82 mmHg
